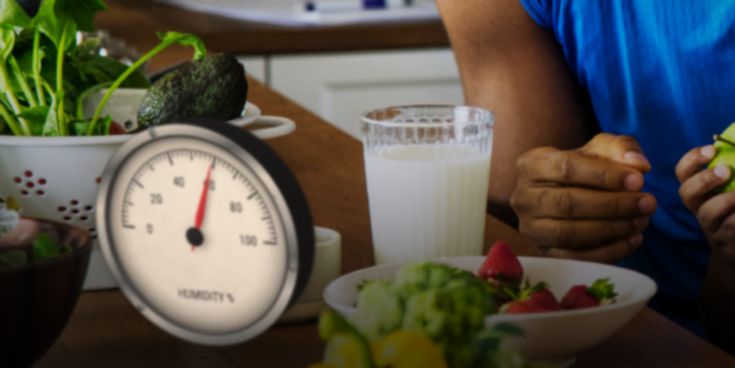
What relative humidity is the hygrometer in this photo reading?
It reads 60 %
